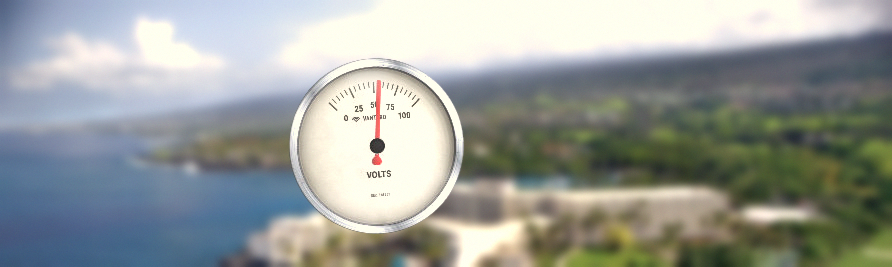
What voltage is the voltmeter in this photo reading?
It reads 55 V
